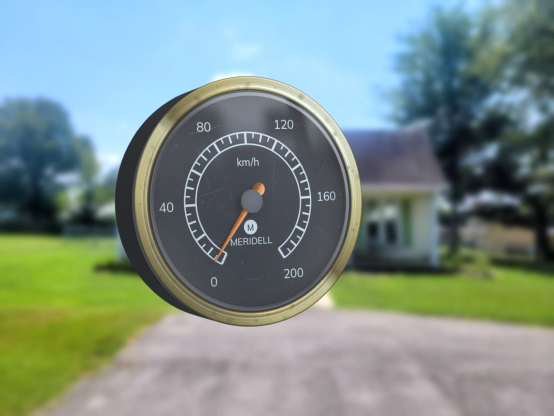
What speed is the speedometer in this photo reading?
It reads 5 km/h
